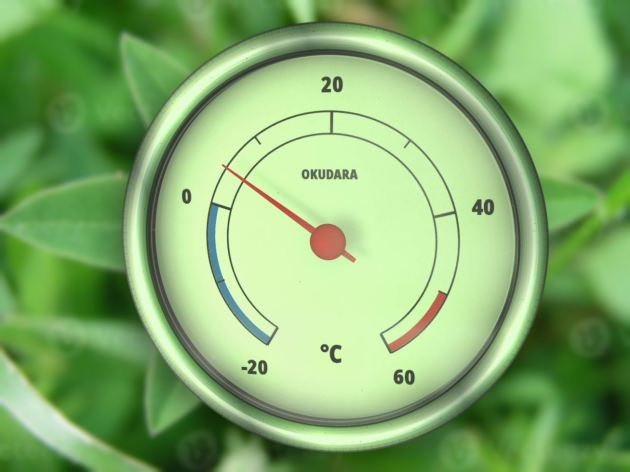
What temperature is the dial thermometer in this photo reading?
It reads 5 °C
